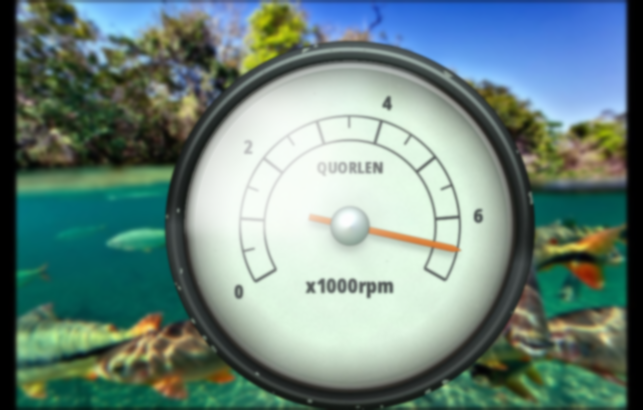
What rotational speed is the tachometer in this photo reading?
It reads 6500 rpm
